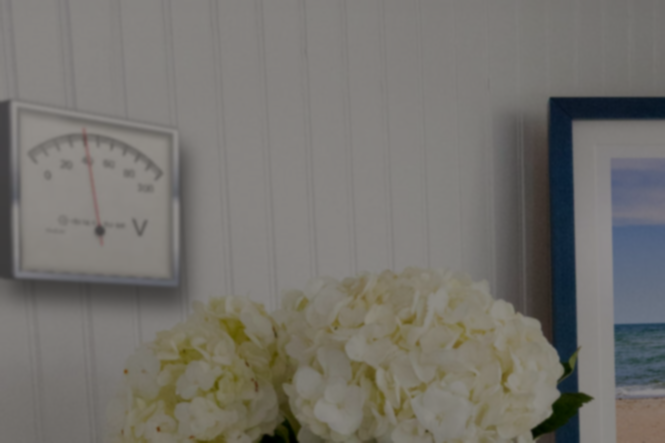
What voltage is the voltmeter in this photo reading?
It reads 40 V
